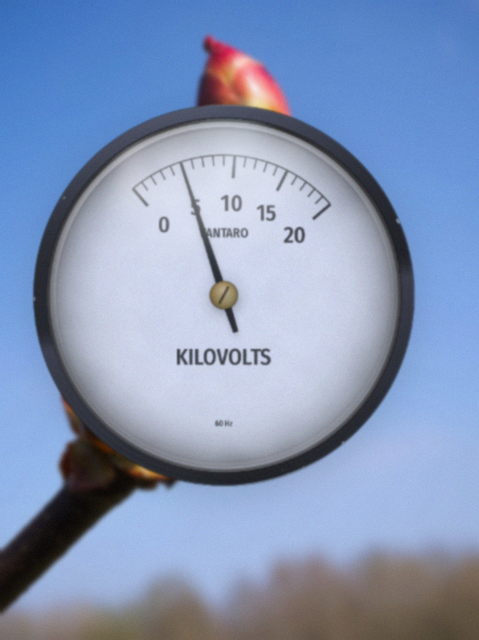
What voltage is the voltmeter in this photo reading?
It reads 5 kV
